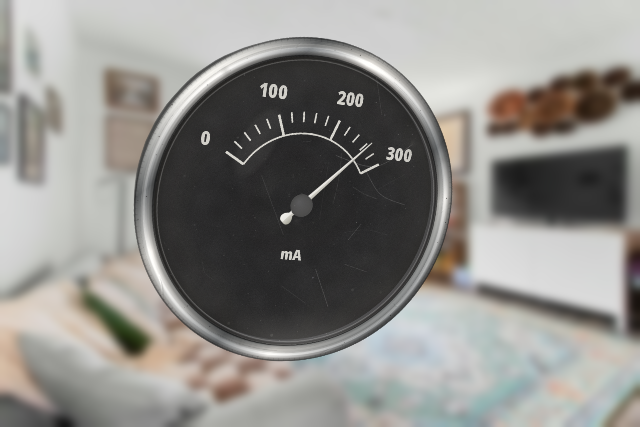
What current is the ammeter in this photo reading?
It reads 260 mA
